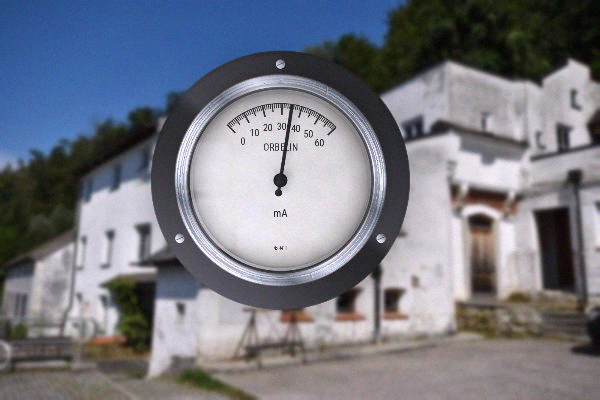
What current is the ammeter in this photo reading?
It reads 35 mA
